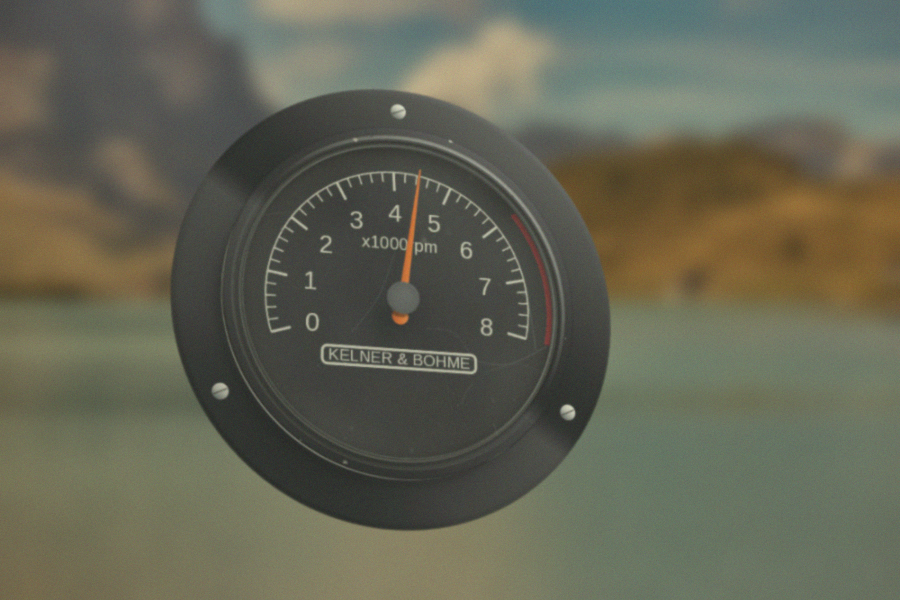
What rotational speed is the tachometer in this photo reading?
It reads 4400 rpm
